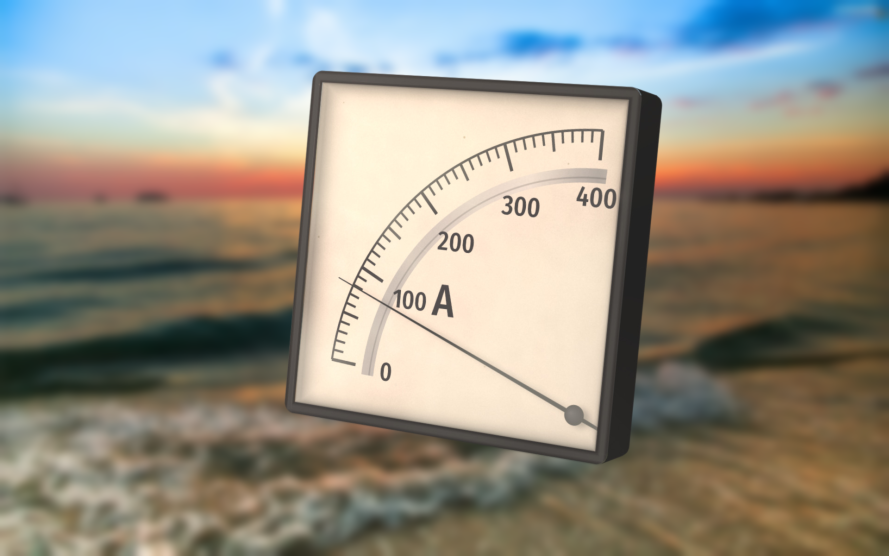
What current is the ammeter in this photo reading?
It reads 80 A
